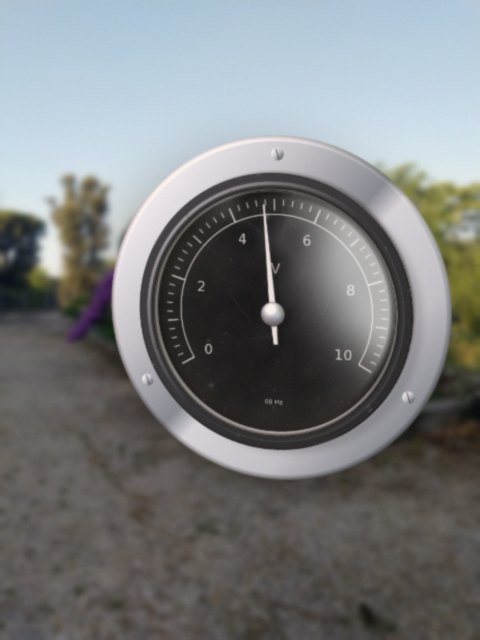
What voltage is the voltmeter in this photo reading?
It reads 4.8 V
